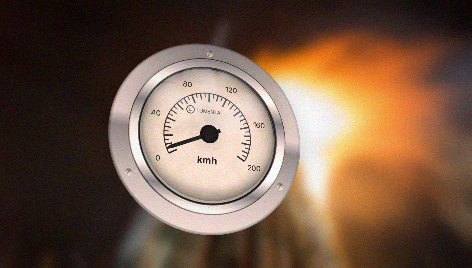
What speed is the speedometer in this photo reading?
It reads 5 km/h
